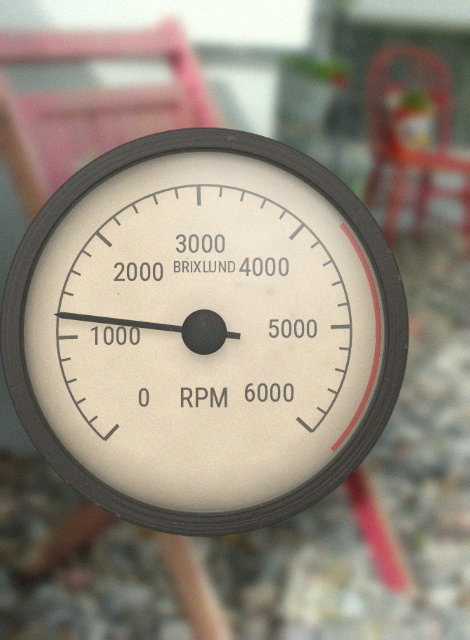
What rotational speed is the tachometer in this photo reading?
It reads 1200 rpm
